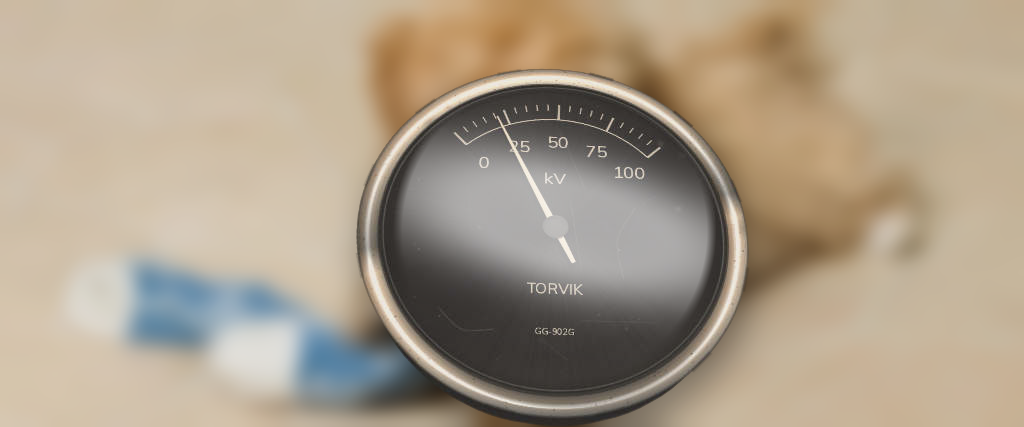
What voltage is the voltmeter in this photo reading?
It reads 20 kV
